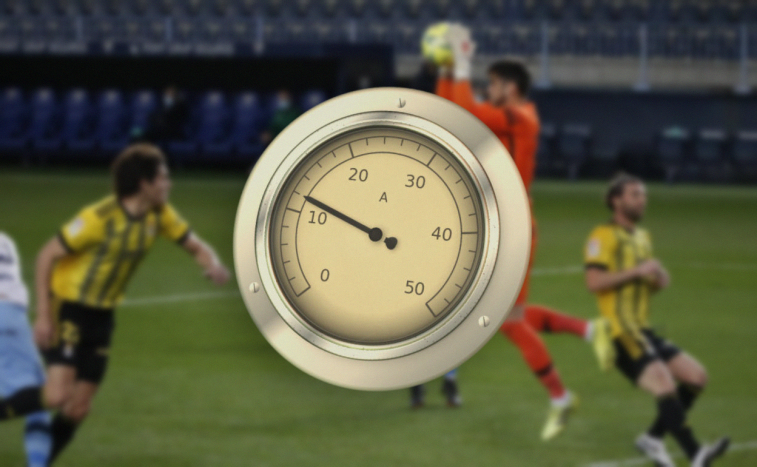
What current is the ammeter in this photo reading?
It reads 12 A
